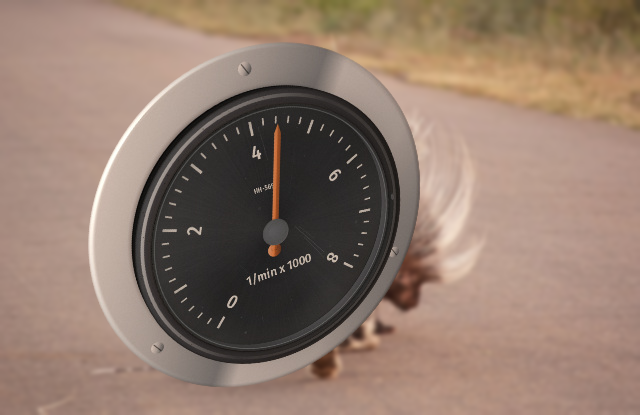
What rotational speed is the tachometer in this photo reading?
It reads 4400 rpm
